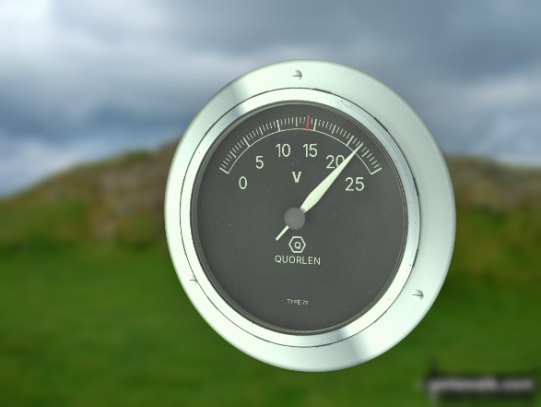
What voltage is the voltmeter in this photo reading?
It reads 21.5 V
